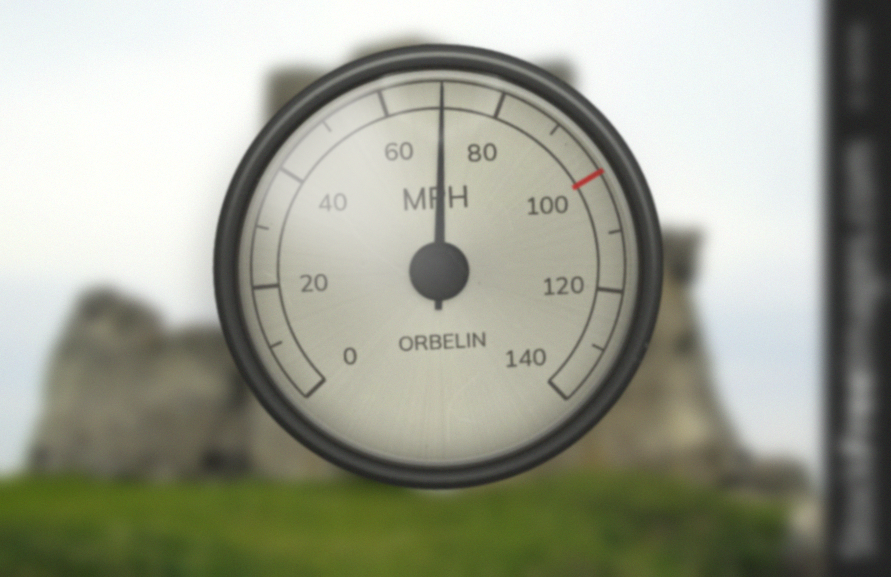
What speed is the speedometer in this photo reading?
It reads 70 mph
